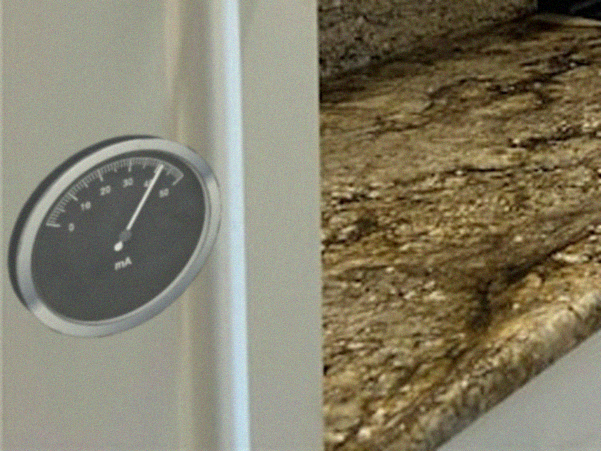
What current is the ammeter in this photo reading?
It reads 40 mA
